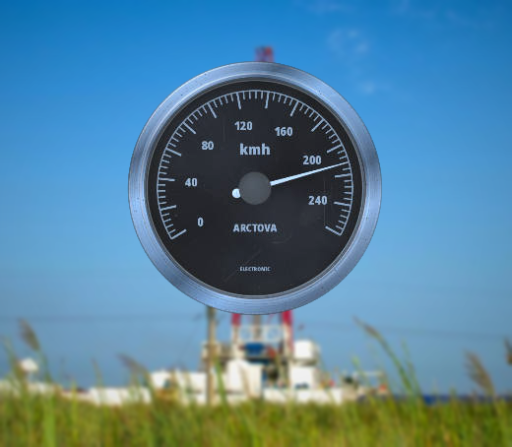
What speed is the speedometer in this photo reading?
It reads 212 km/h
